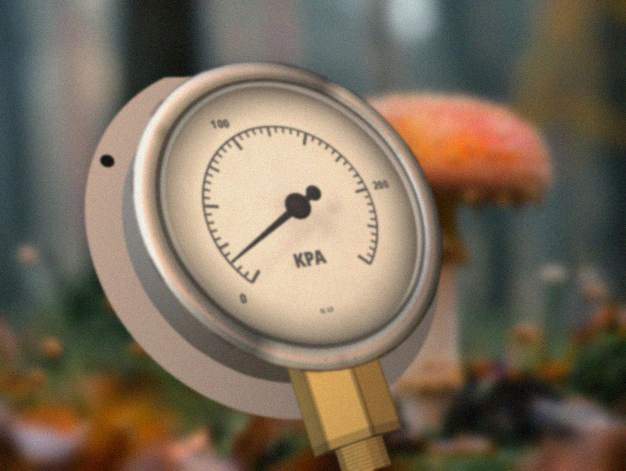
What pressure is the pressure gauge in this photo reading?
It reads 15 kPa
